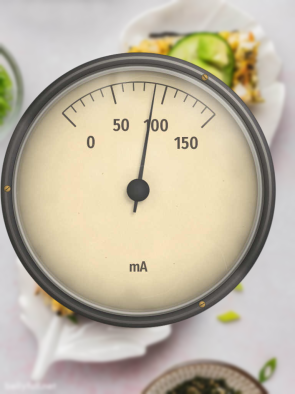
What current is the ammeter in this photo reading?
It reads 90 mA
